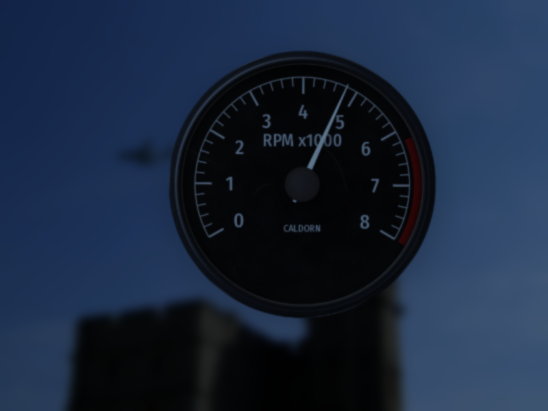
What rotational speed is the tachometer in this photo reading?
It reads 4800 rpm
